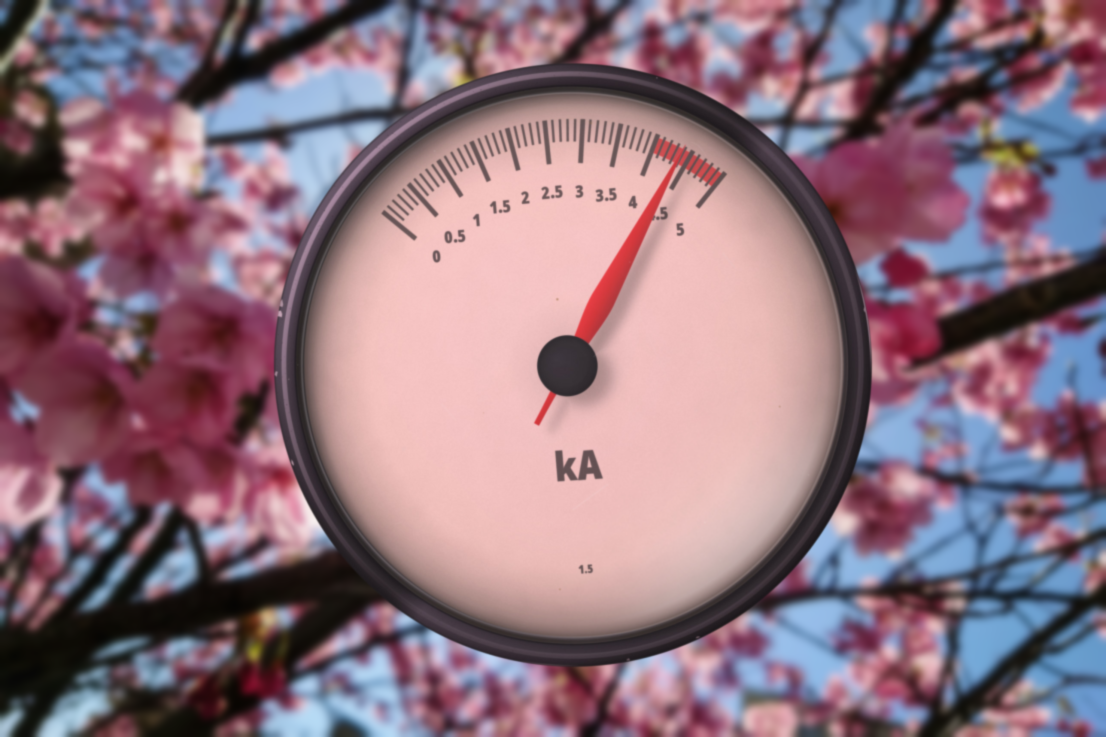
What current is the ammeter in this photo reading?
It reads 4.4 kA
